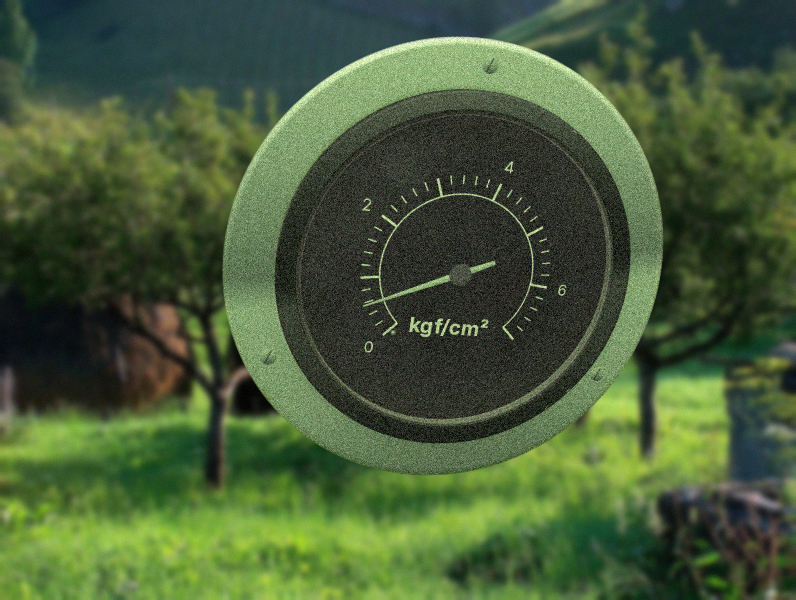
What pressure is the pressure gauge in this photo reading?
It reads 0.6 kg/cm²
